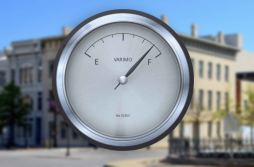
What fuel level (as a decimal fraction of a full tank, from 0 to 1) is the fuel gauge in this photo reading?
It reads 0.875
